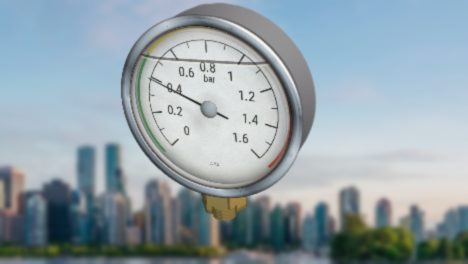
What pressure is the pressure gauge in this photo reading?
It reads 0.4 bar
